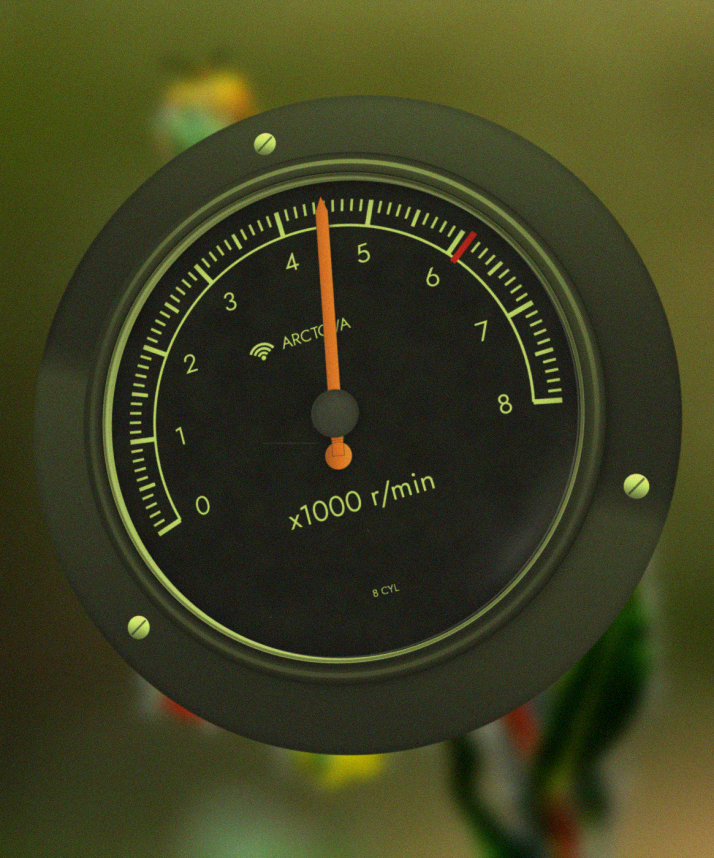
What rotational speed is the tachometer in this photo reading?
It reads 4500 rpm
